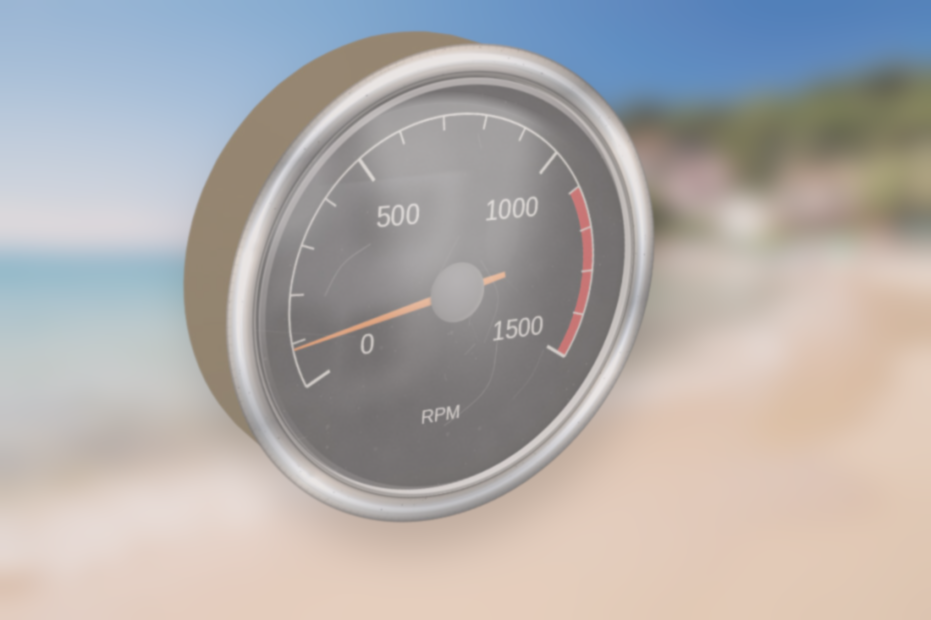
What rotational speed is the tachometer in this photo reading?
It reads 100 rpm
